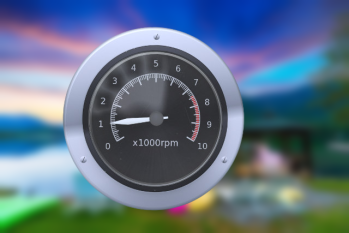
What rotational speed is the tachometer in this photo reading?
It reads 1000 rpm
